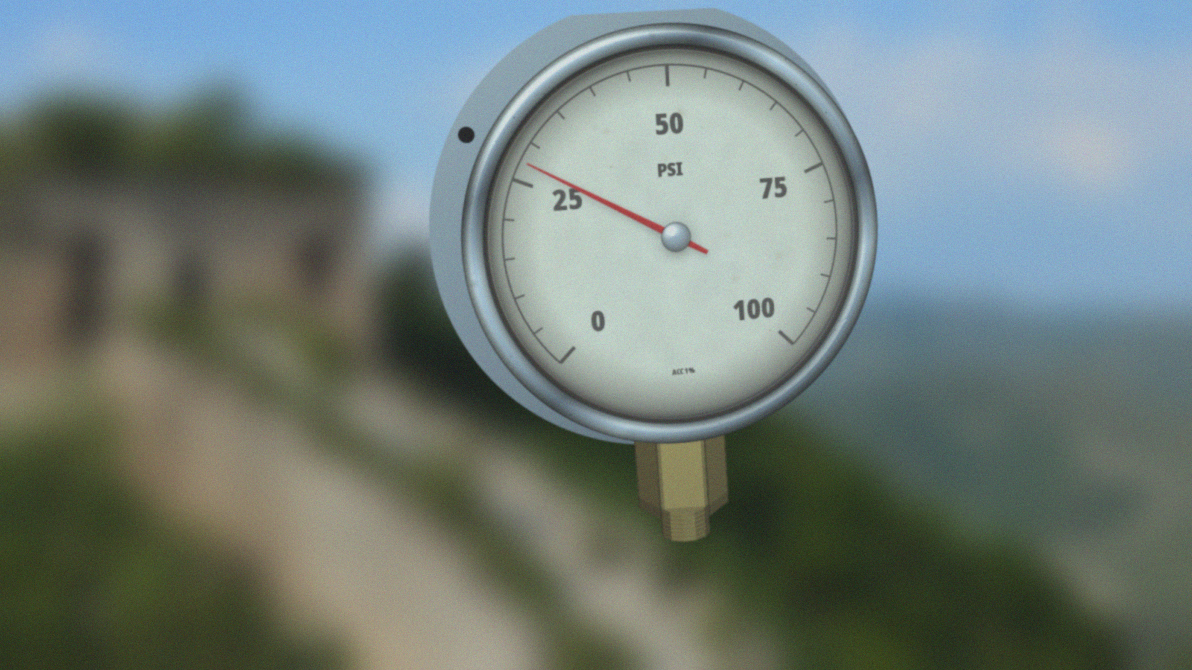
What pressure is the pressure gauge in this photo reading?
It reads 27.5 psi
